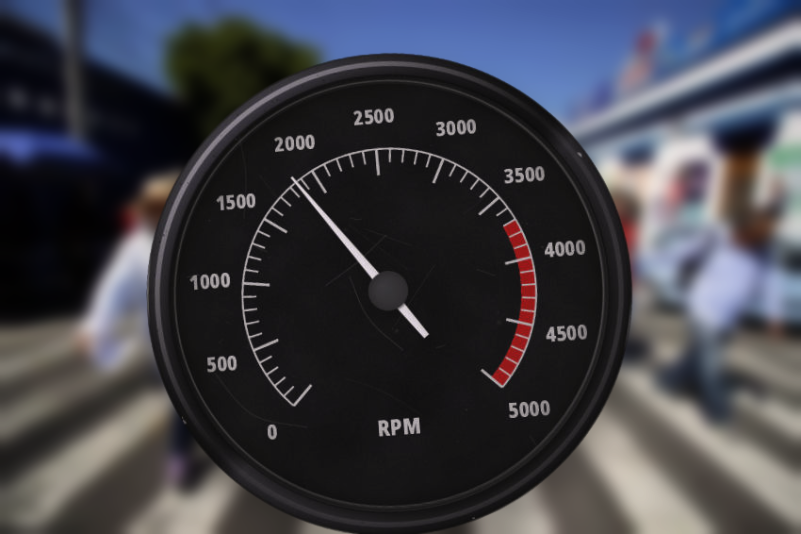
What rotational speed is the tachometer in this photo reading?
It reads 1850 rpm
